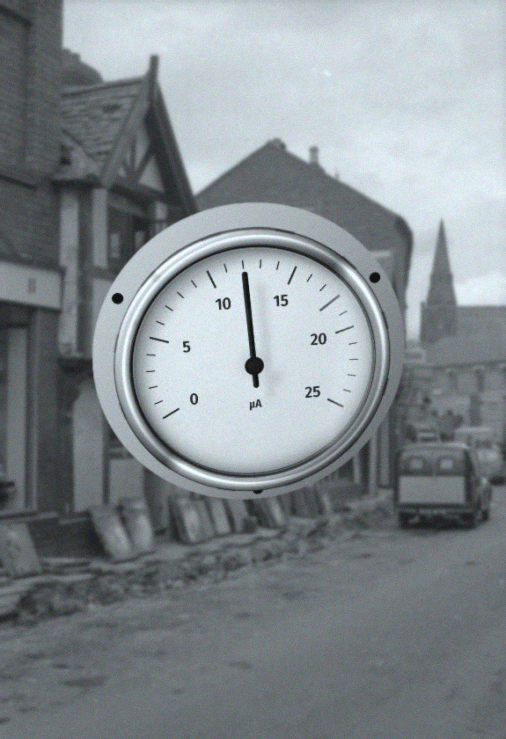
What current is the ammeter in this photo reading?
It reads 12 µA
